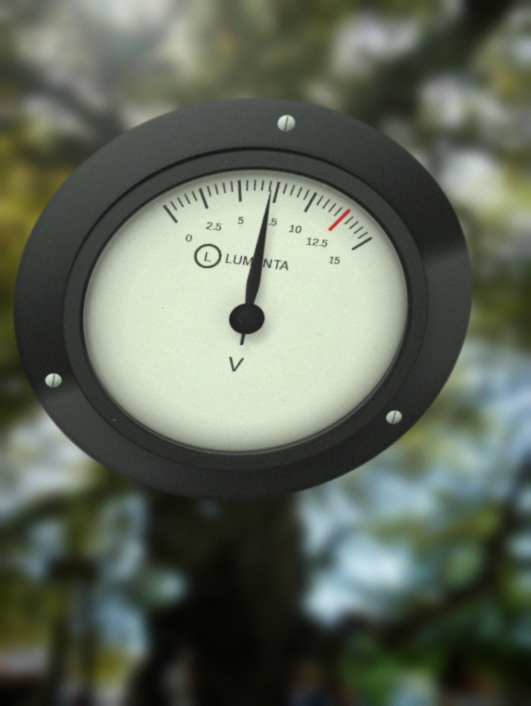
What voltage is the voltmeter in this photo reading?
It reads 7 V
